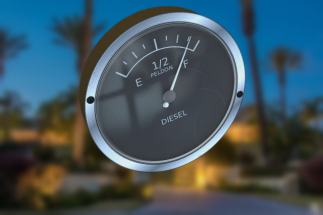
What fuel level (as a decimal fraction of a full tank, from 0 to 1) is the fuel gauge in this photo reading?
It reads 0.875
